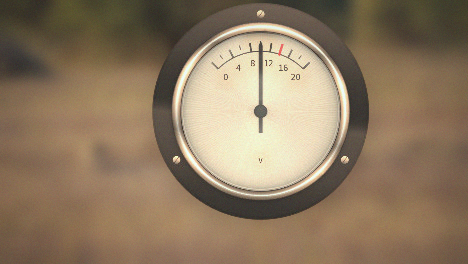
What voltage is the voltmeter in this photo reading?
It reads 10 V
